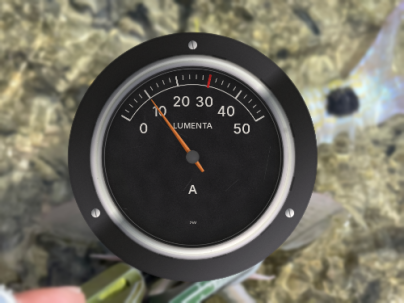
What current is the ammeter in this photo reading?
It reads 10 A
